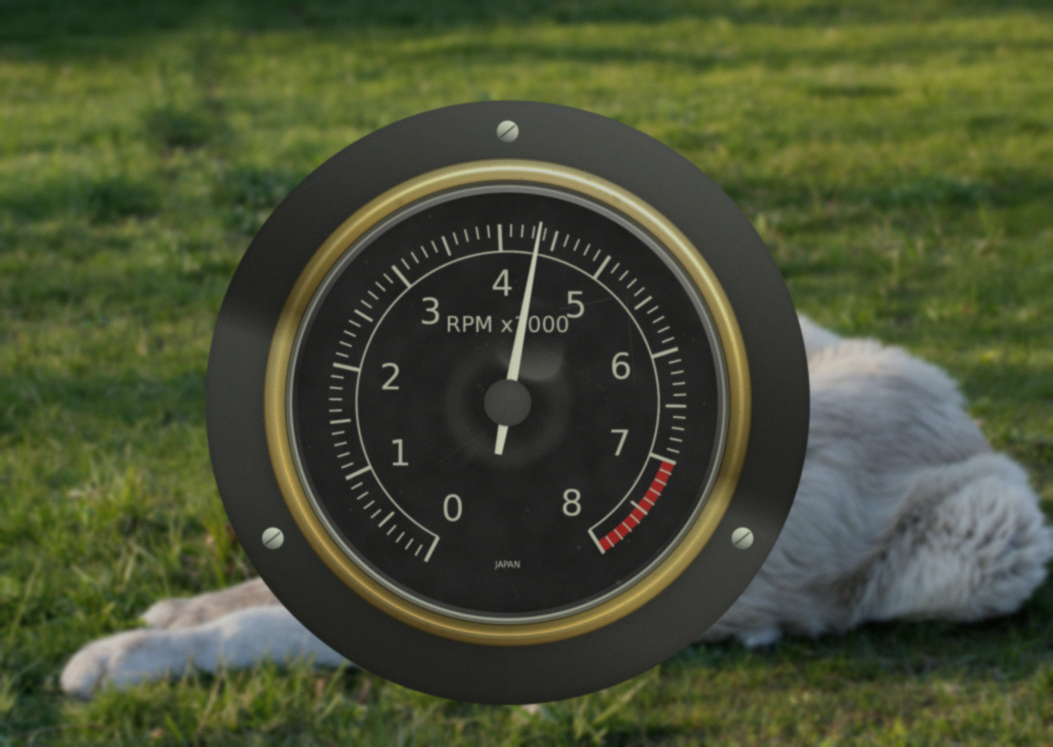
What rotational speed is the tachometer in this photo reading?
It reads 4350 rpm
